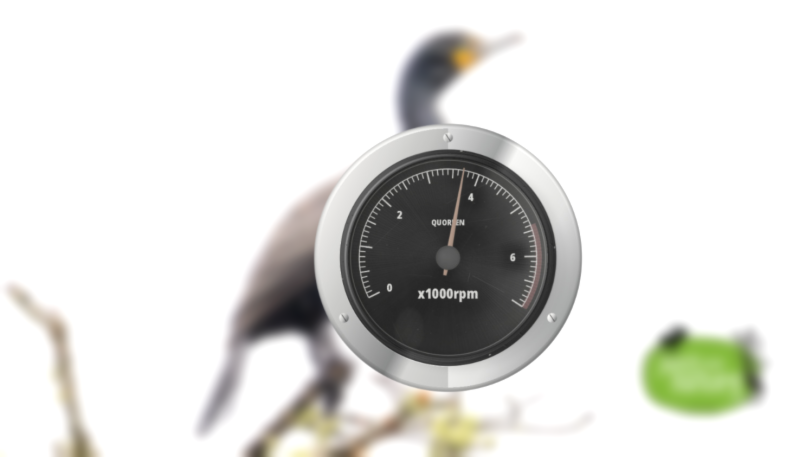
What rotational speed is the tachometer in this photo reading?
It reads 3700 rpm
